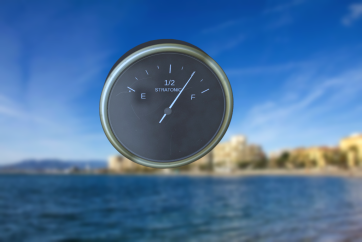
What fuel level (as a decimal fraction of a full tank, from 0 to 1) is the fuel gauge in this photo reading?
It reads 0.75
